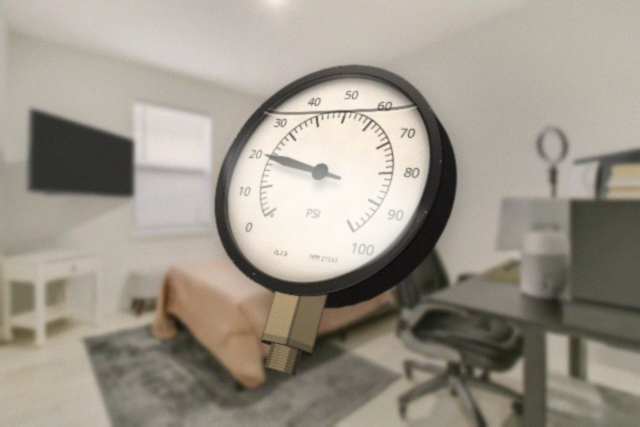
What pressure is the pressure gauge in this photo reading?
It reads 20 psi
